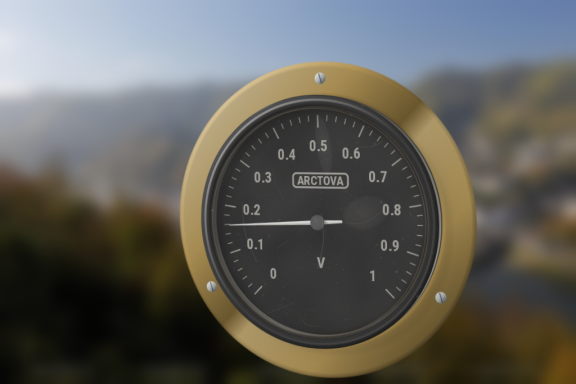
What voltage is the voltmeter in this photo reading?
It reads 0.16 V
